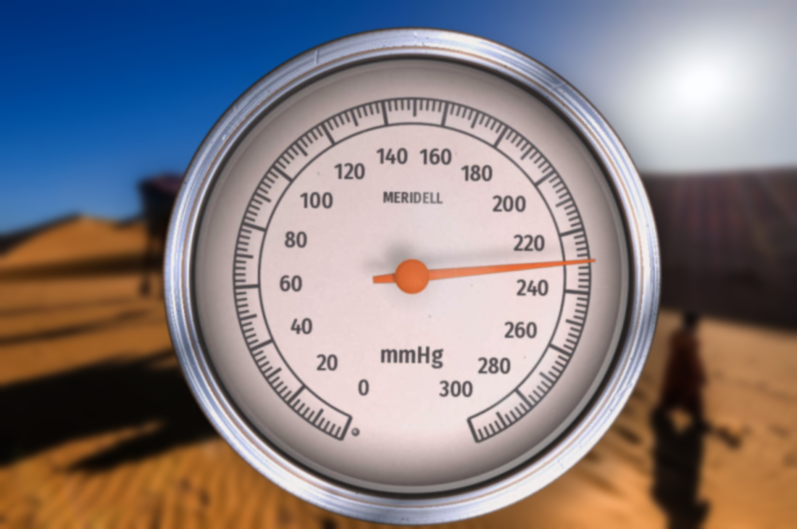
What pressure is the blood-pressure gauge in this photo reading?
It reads 230 mmHg
